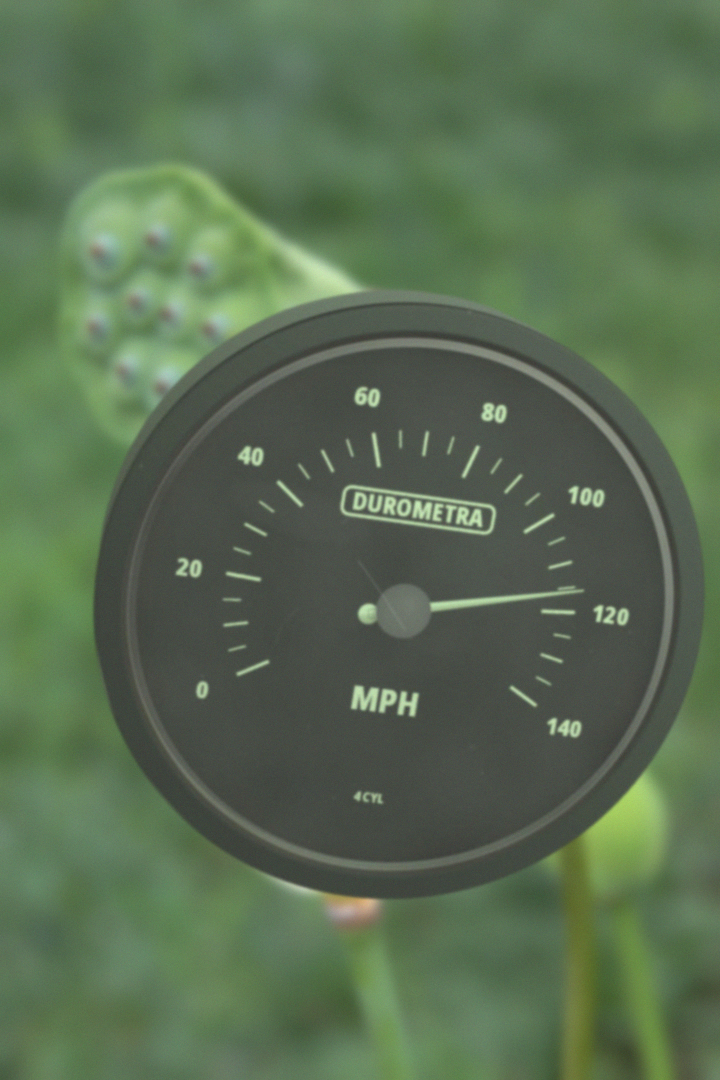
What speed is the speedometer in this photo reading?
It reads 115 mph
